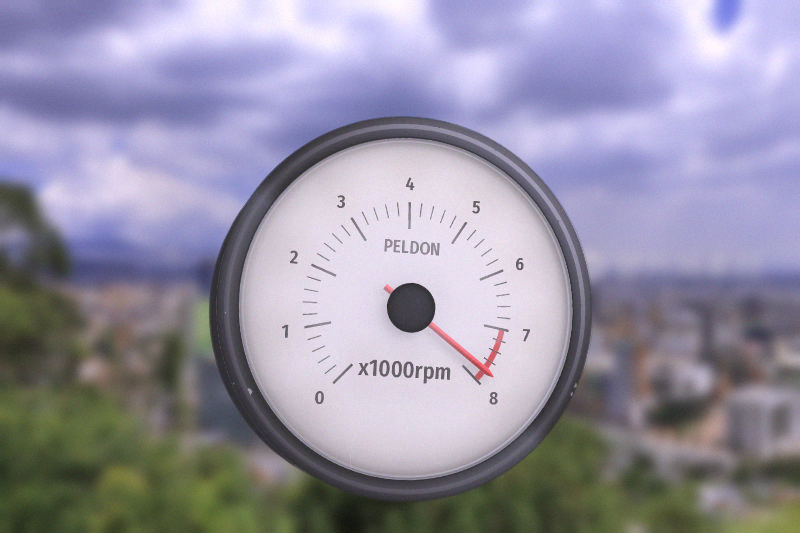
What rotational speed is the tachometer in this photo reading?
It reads 7800 rpm
